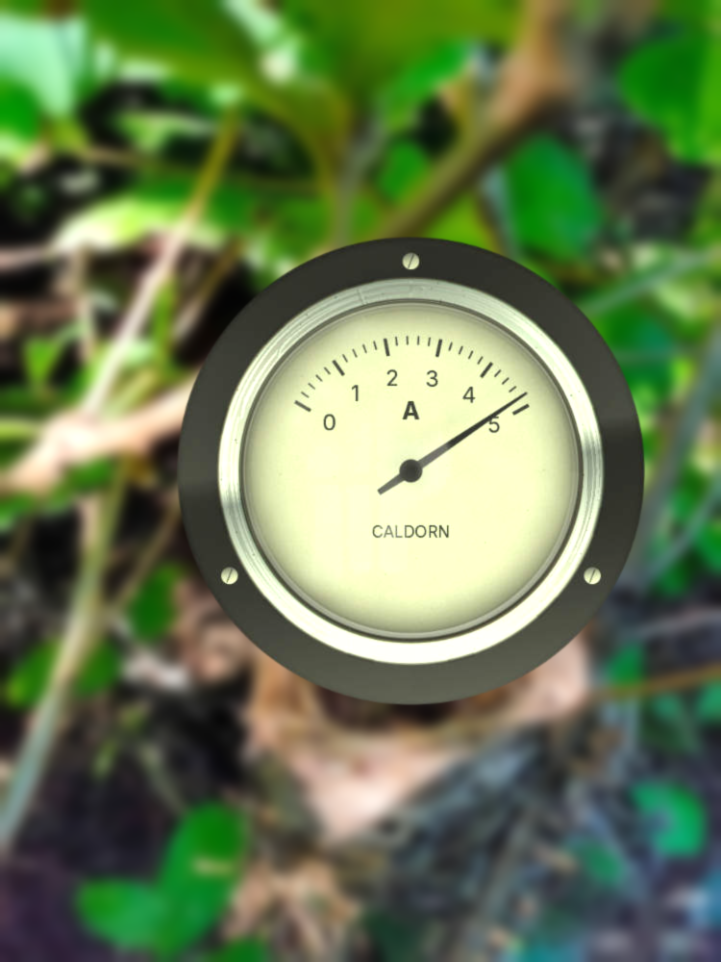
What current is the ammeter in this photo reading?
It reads 4.8 A
